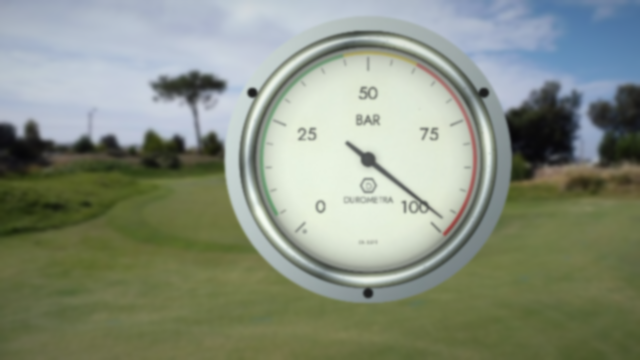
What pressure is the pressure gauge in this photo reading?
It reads 97.5 bar
